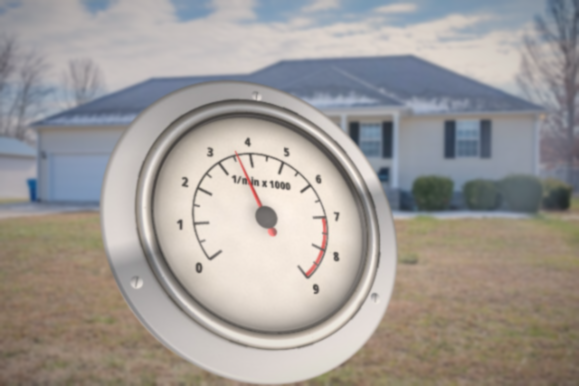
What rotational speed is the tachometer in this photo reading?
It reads 3500 rpm
